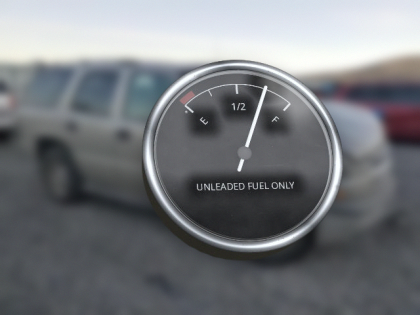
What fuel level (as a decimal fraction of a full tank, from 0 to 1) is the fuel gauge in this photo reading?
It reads 0.75
